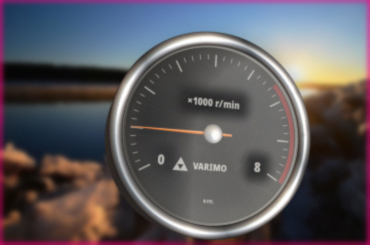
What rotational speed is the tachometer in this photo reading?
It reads 1000 rpm
